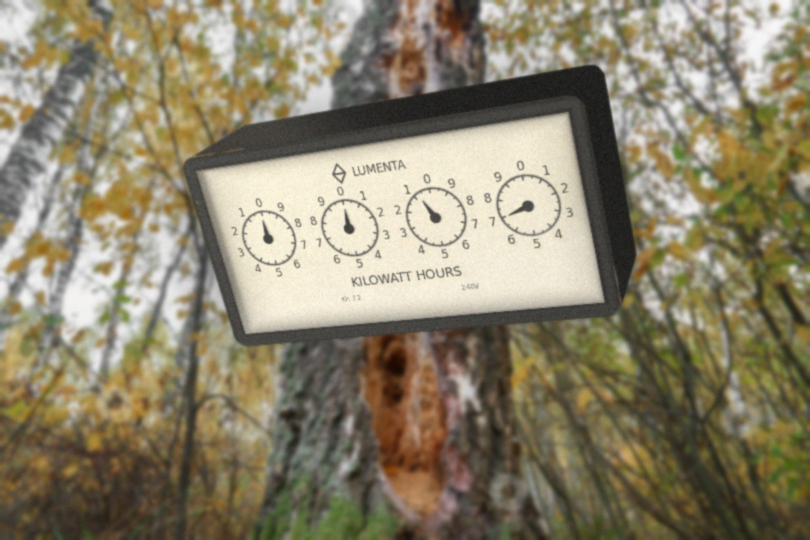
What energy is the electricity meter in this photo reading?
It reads 7 kWh
